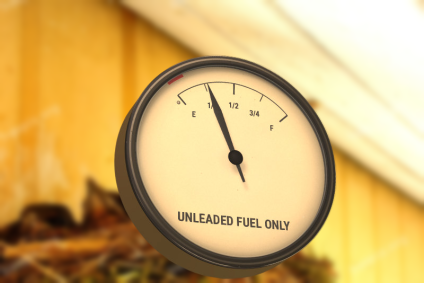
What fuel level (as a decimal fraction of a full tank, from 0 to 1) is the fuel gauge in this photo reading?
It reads 0.25
